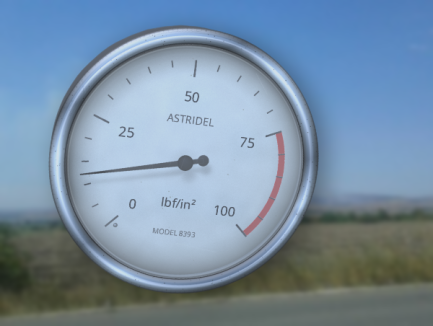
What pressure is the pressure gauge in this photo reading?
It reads 12.5 psi
